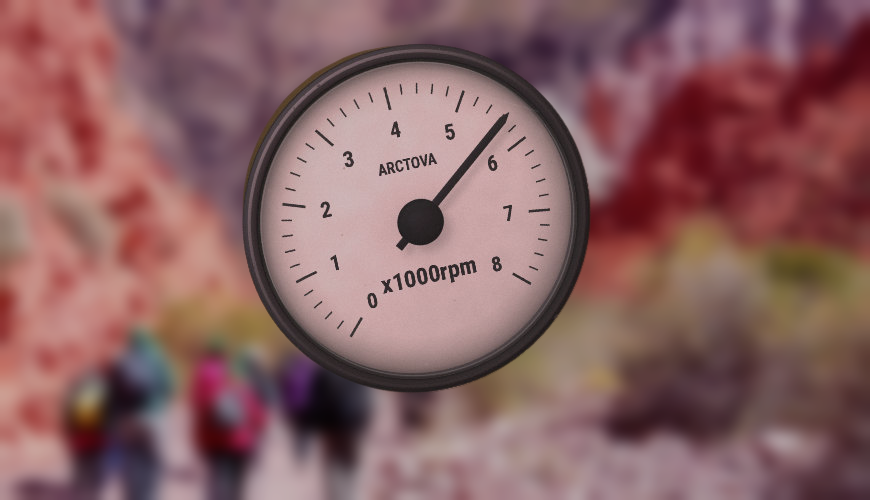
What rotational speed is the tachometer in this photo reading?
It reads 5600 rpm
